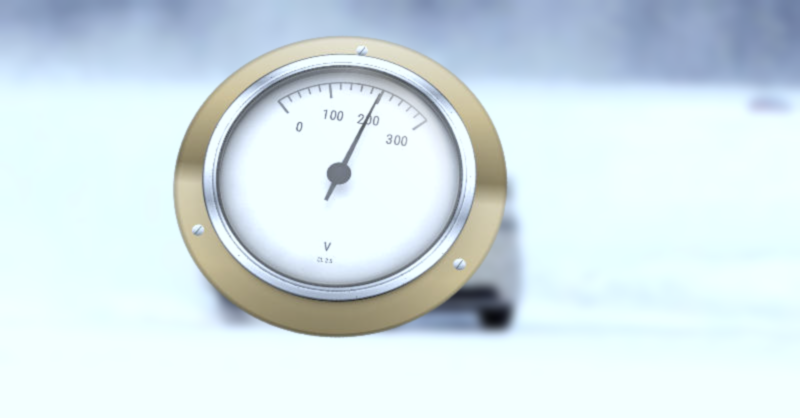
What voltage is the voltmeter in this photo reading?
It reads 200 V
